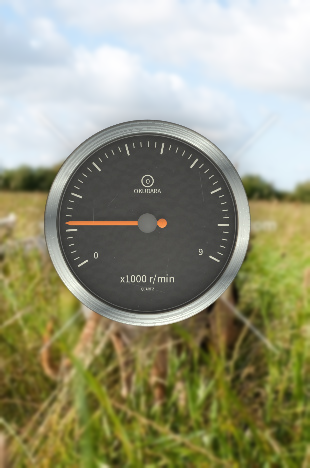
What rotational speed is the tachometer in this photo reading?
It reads 1200 rpm
